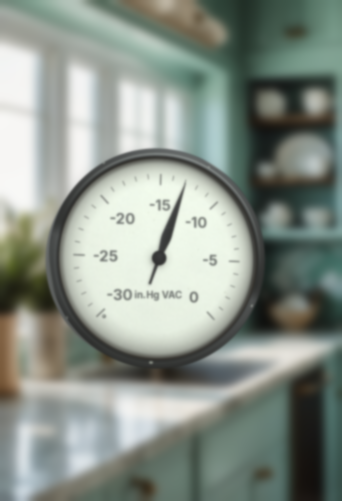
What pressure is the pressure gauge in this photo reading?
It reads -13 inHg
